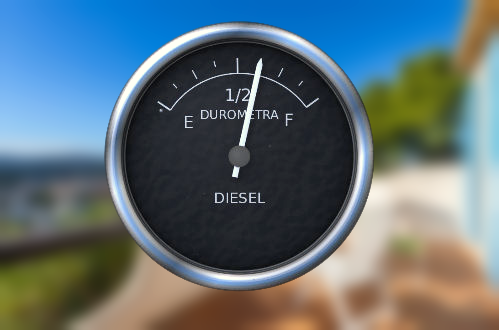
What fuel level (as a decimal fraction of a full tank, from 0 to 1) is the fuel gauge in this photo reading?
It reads 0.625
